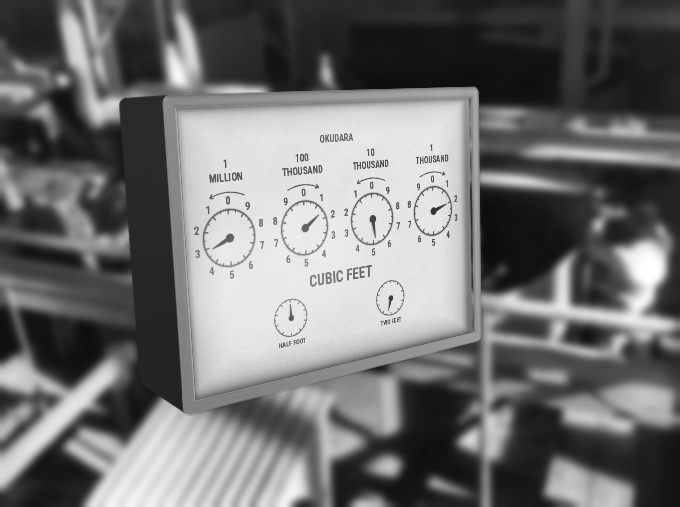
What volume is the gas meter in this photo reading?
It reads 315200 ft³
